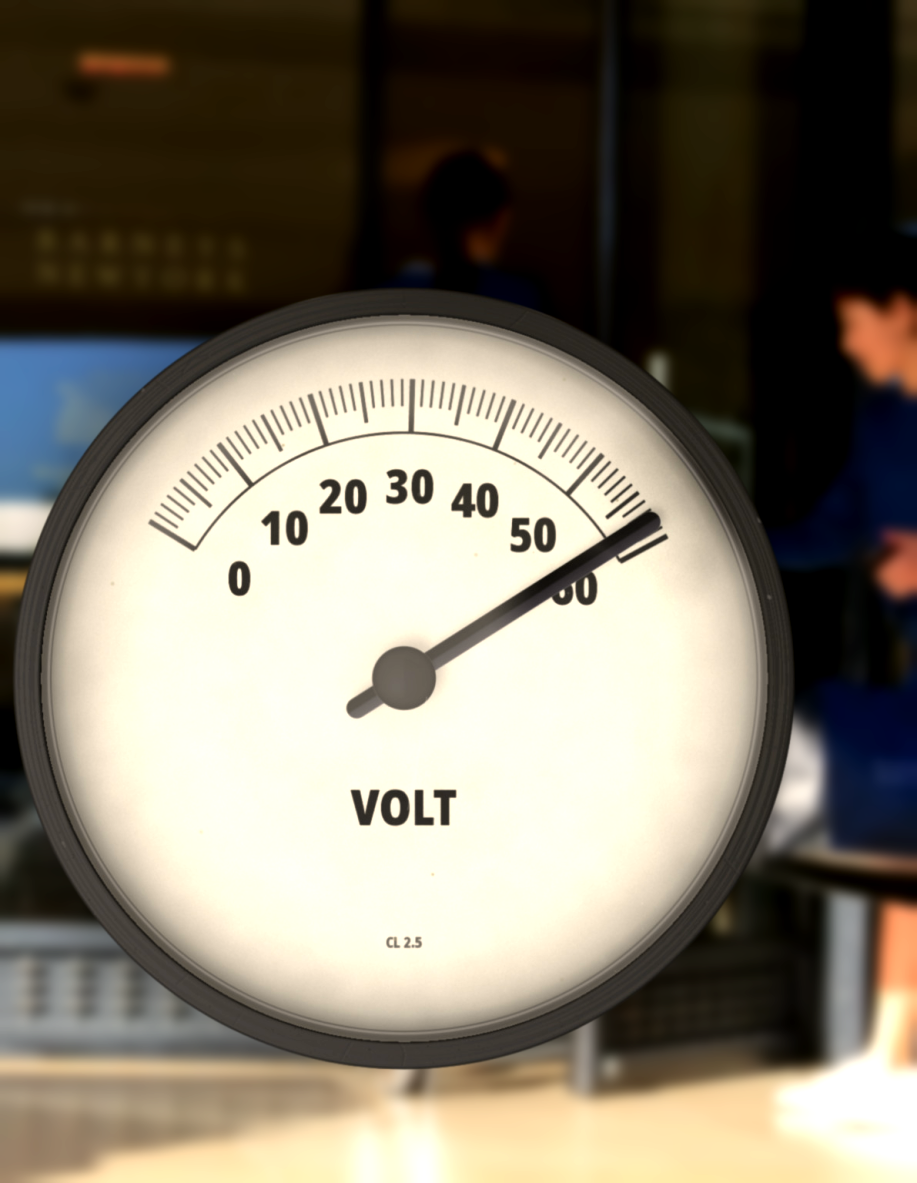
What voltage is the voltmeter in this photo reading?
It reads 58 V
